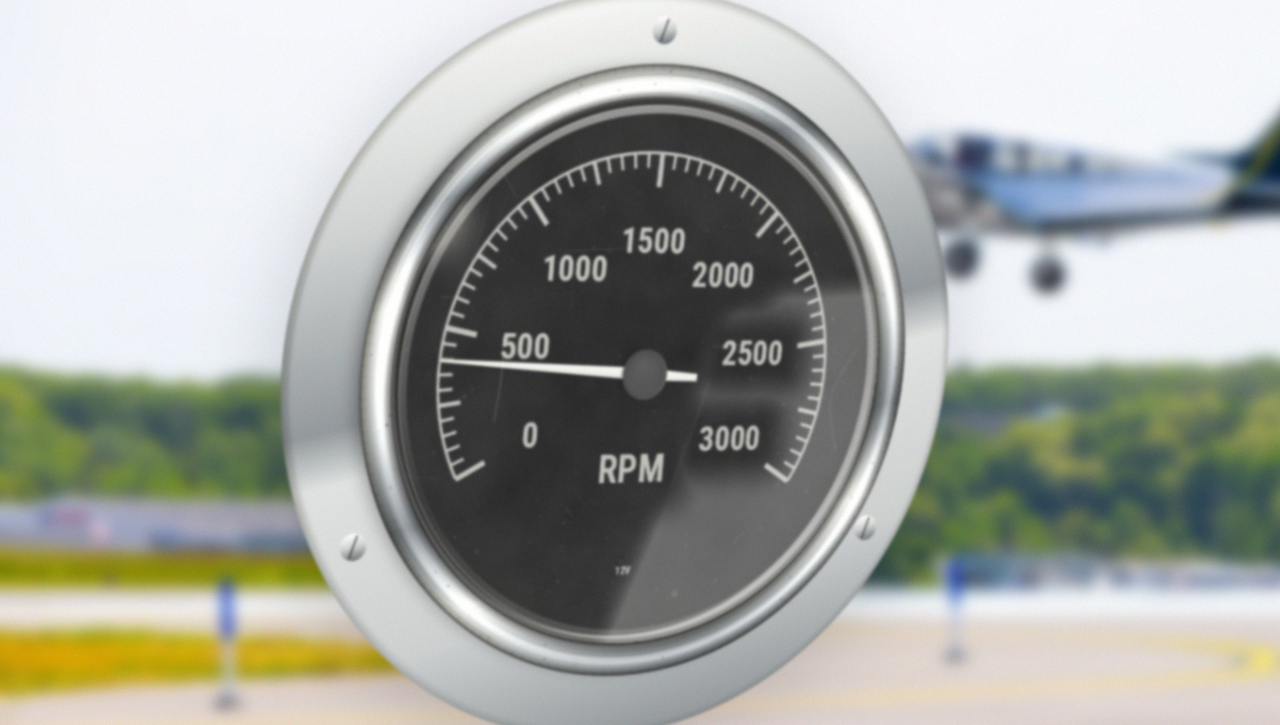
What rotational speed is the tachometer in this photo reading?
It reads 400 rpm
